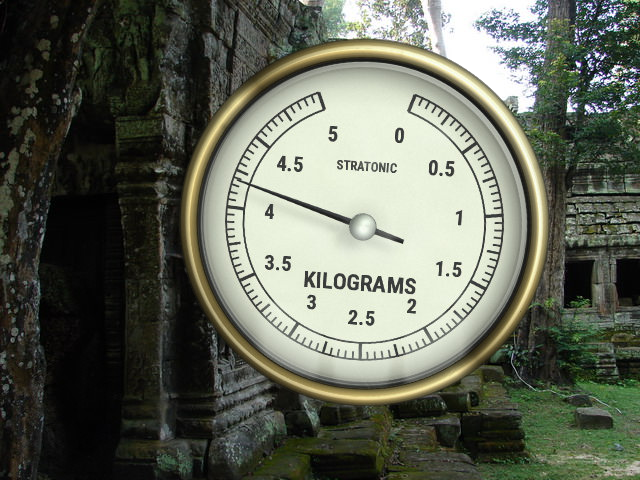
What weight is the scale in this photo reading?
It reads 4.2 kg
